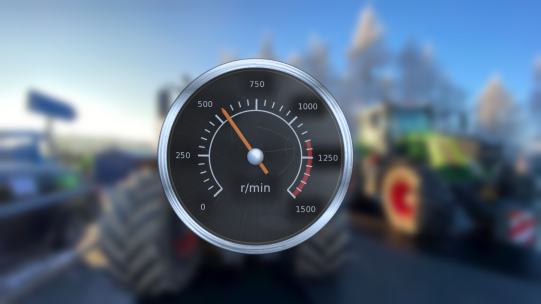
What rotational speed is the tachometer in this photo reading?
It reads 550 rpm
